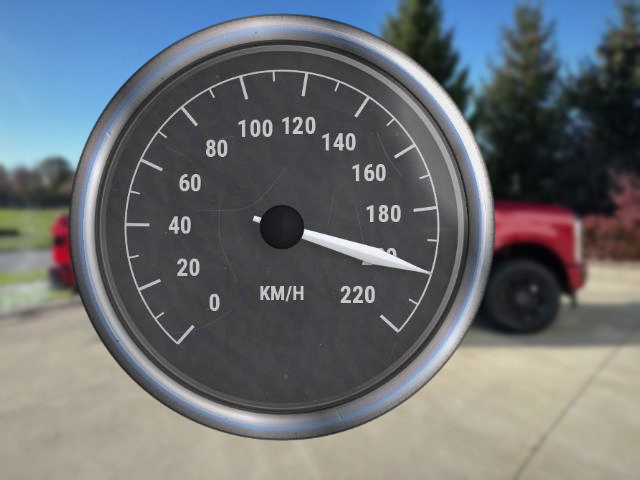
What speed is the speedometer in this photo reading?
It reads 200 km/h
